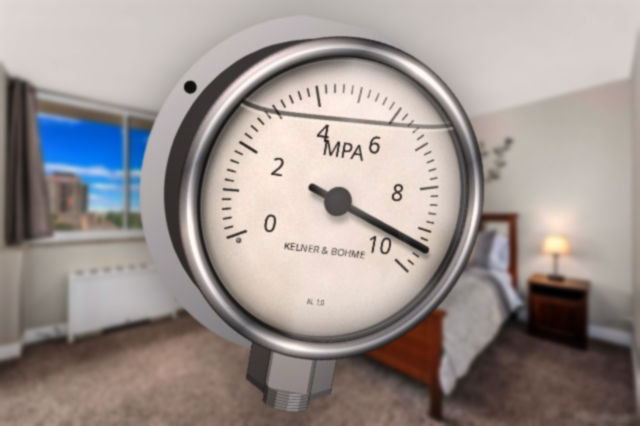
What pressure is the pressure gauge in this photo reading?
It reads 9.4 MPa
